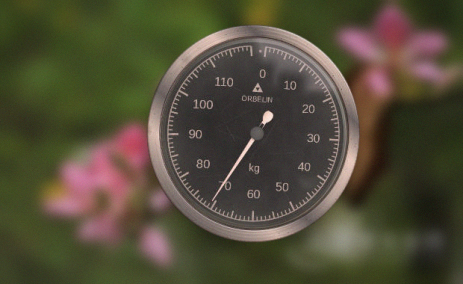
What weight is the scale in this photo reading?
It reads 71 kg
